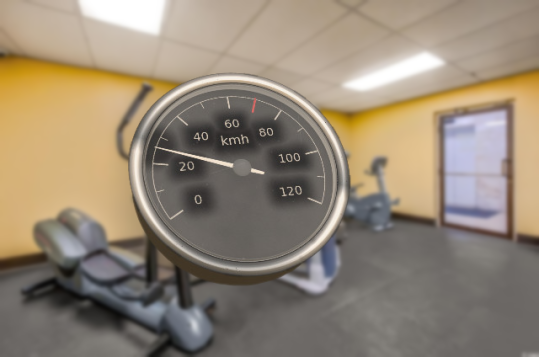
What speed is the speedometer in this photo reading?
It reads 25 km/h
